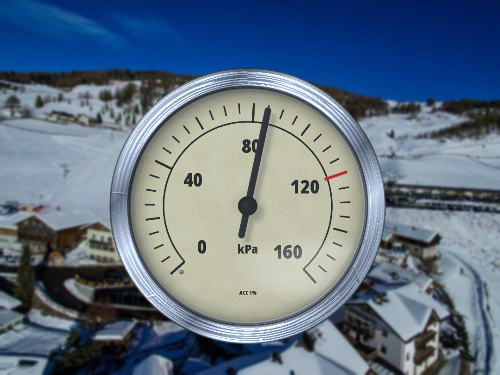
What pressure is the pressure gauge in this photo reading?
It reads 85 kPa
